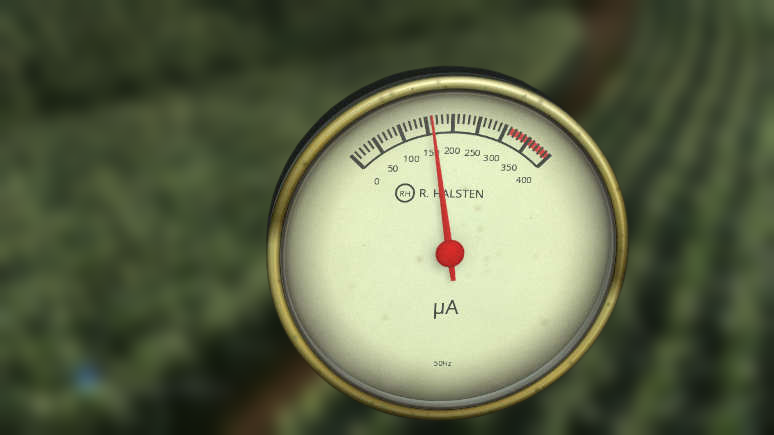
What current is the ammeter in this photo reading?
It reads 160 µA
